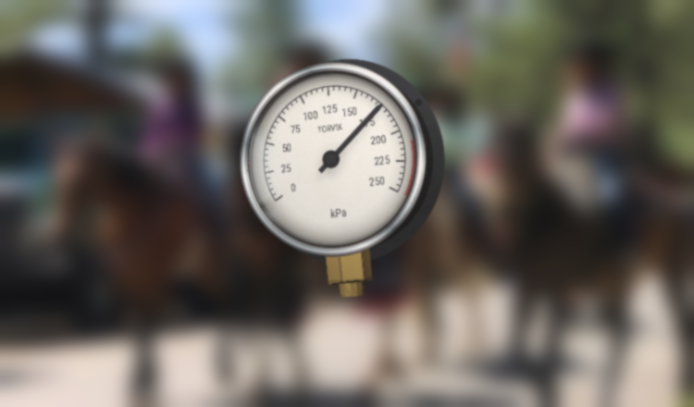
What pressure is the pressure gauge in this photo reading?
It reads 175 kPa
